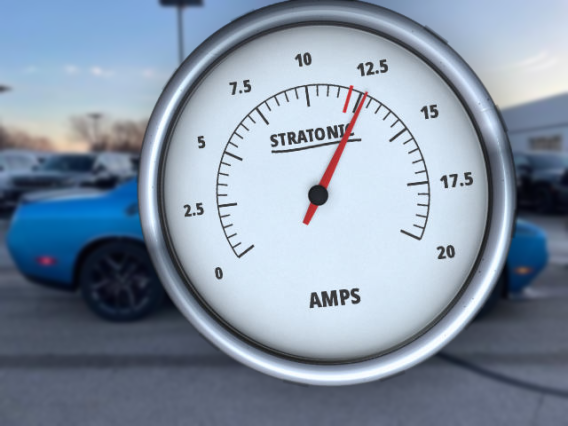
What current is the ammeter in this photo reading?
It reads 12.75 A
